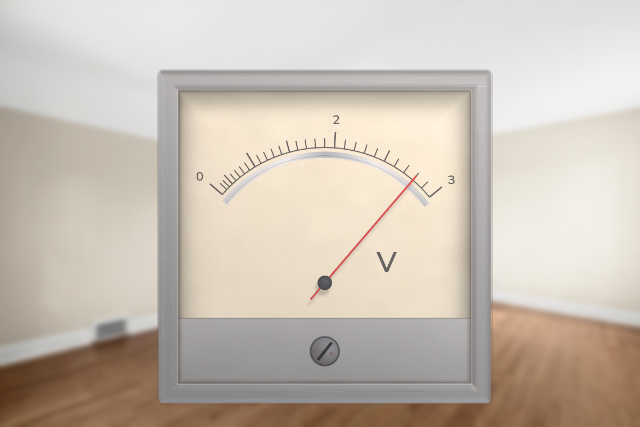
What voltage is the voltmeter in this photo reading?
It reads 2.8 V
